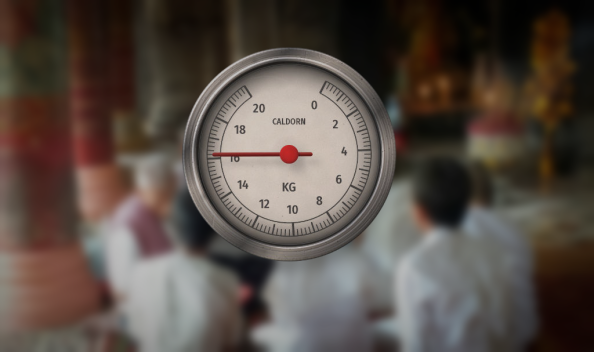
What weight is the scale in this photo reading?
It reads 16.2 kg
